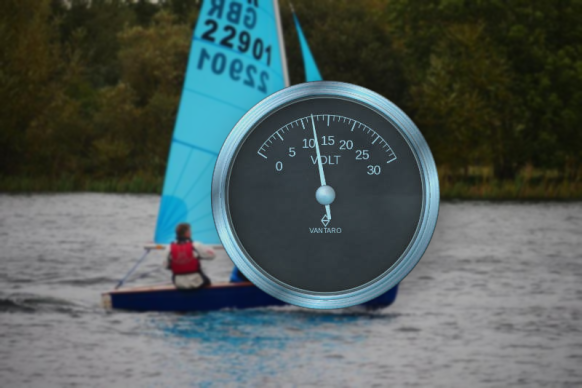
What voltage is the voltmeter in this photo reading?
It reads 12 V
